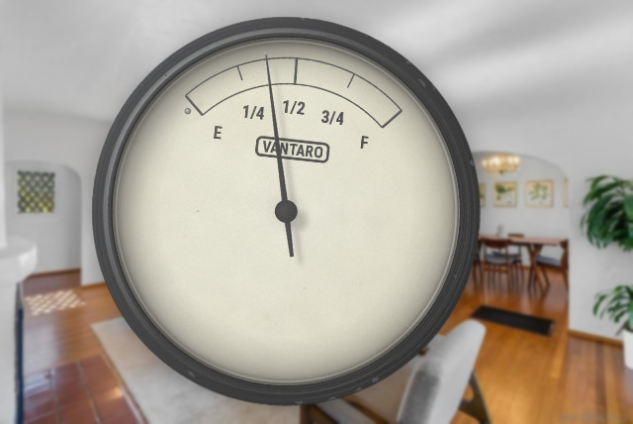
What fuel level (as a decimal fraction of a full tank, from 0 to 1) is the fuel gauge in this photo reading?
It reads 0.375
